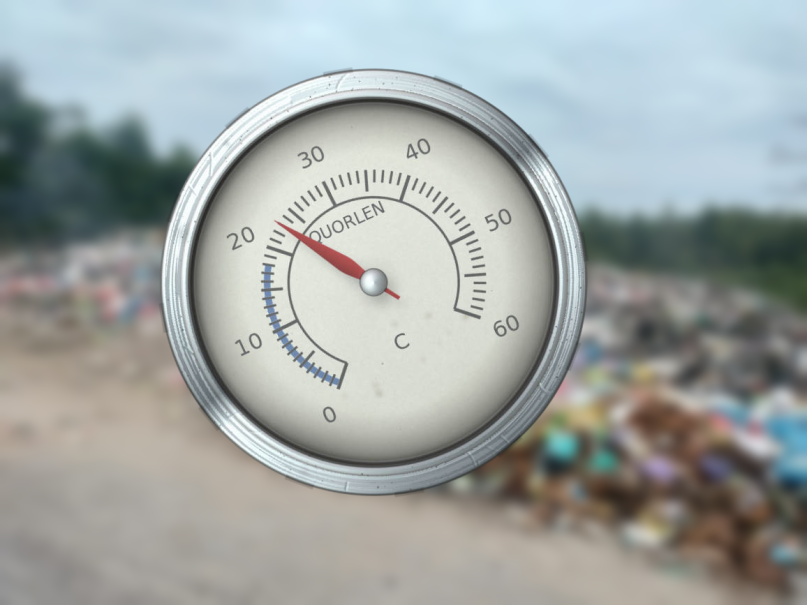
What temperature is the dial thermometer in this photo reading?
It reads 23 °C
